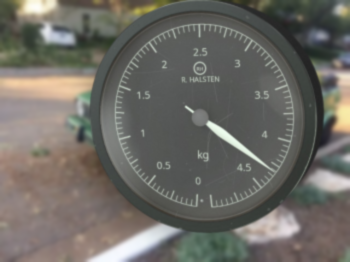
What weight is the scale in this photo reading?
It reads 4.3 kg
